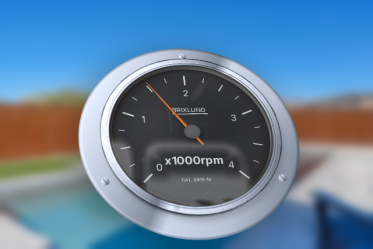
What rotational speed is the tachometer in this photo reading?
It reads 1500 rpm
